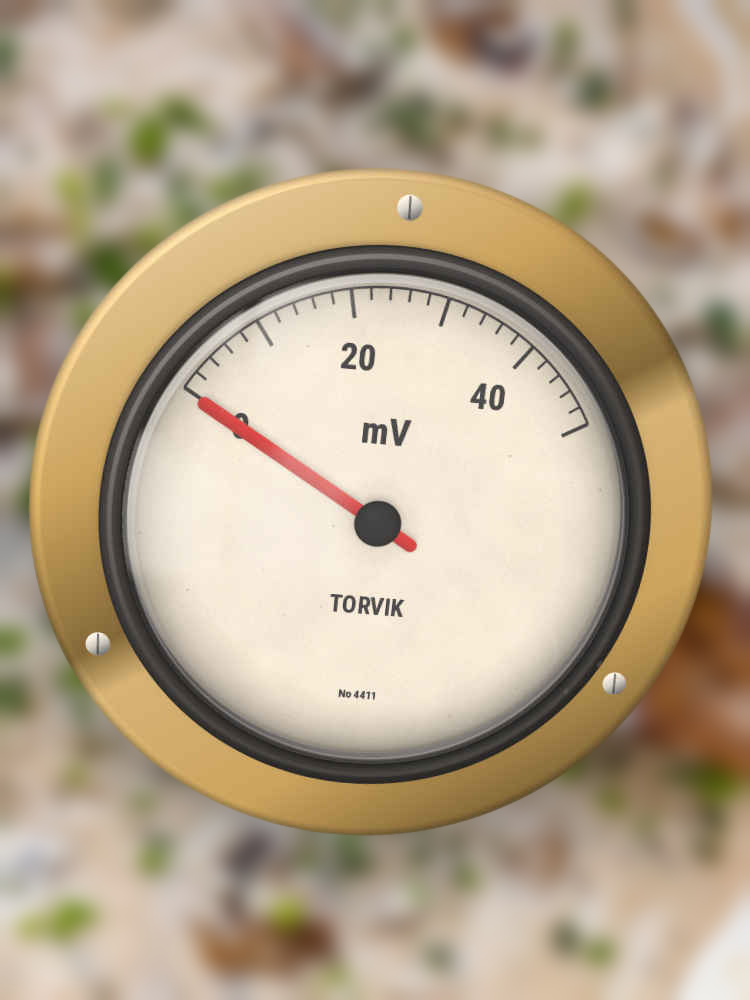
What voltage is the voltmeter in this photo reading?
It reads 0 mV
